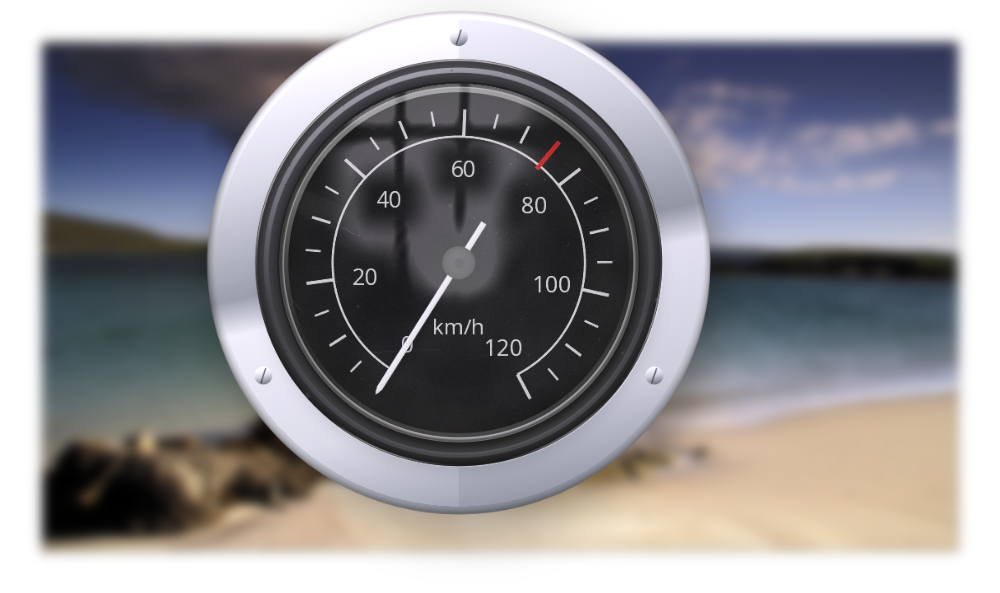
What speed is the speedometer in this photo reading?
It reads 0 km/h
